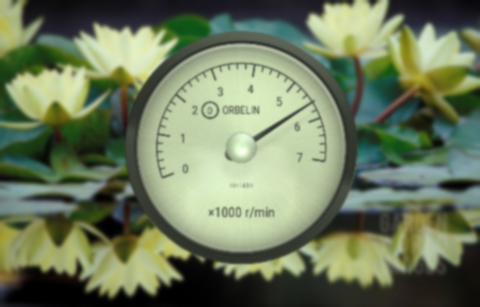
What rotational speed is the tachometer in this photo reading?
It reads 5600 rpm
